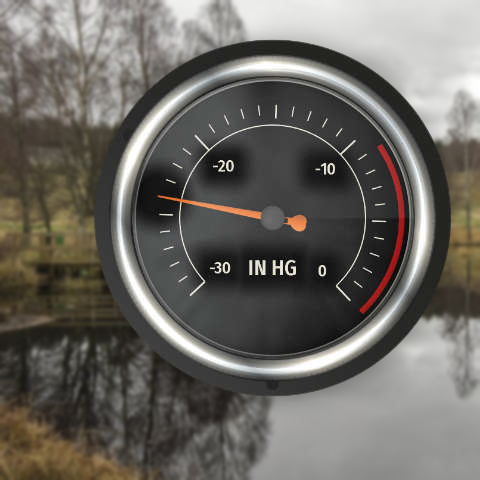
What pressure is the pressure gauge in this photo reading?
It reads -24 inHg
